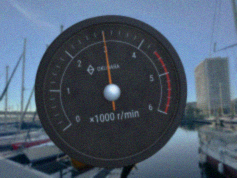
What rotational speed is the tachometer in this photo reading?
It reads 3000 rpm
